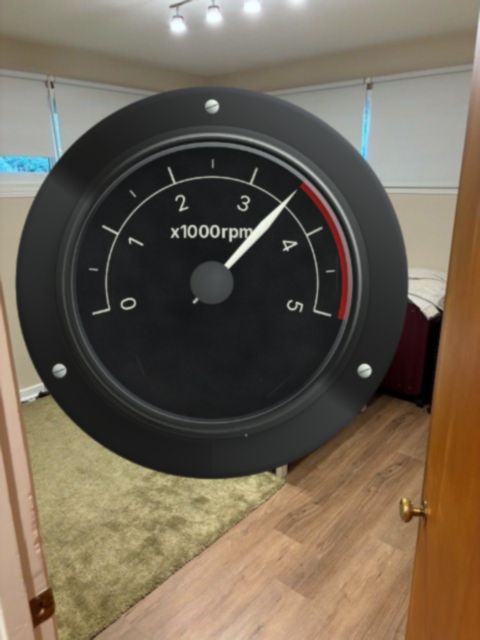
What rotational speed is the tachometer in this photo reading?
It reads 3500 rpm
